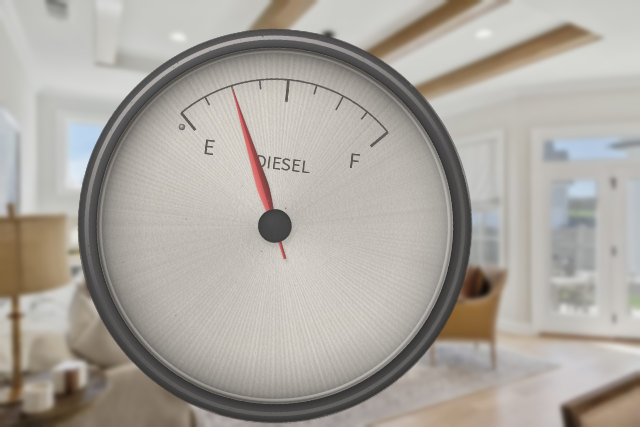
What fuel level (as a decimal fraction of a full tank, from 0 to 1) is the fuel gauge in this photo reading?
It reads 0.25
